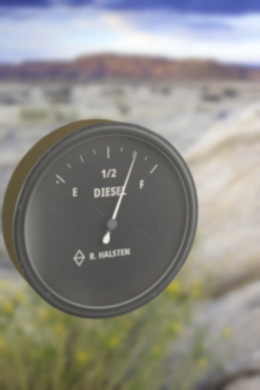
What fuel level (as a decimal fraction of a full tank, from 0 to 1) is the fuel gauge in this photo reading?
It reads 0.75
